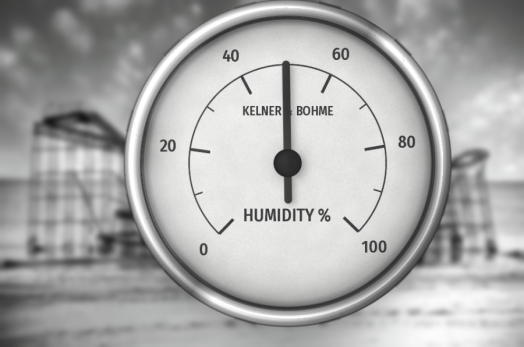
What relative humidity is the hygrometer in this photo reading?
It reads 50 %
